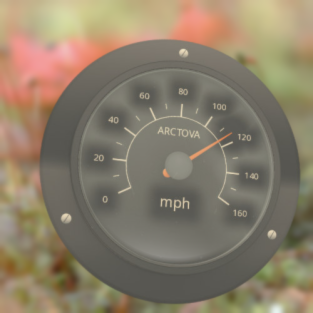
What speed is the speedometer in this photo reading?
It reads 115 mph
